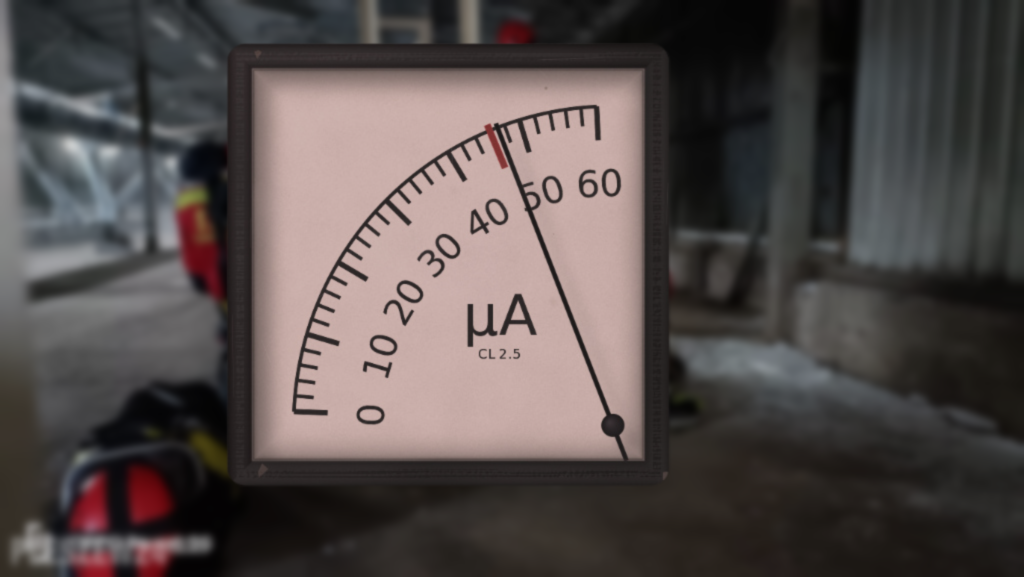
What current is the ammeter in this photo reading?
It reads 47 µA
